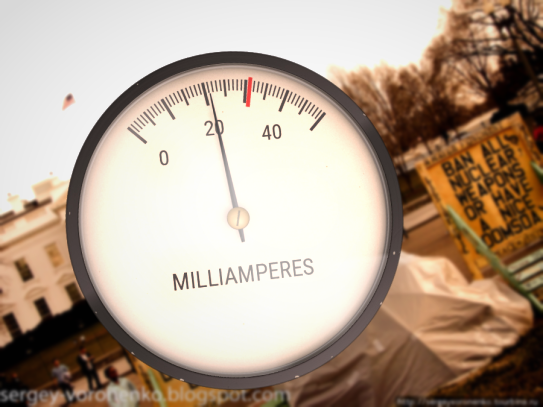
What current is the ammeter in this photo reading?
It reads 21 mA
